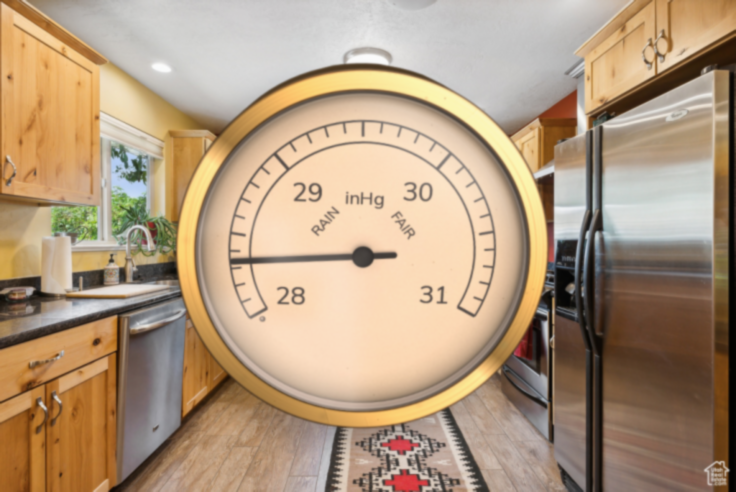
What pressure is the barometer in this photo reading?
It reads 28.35 inHg
